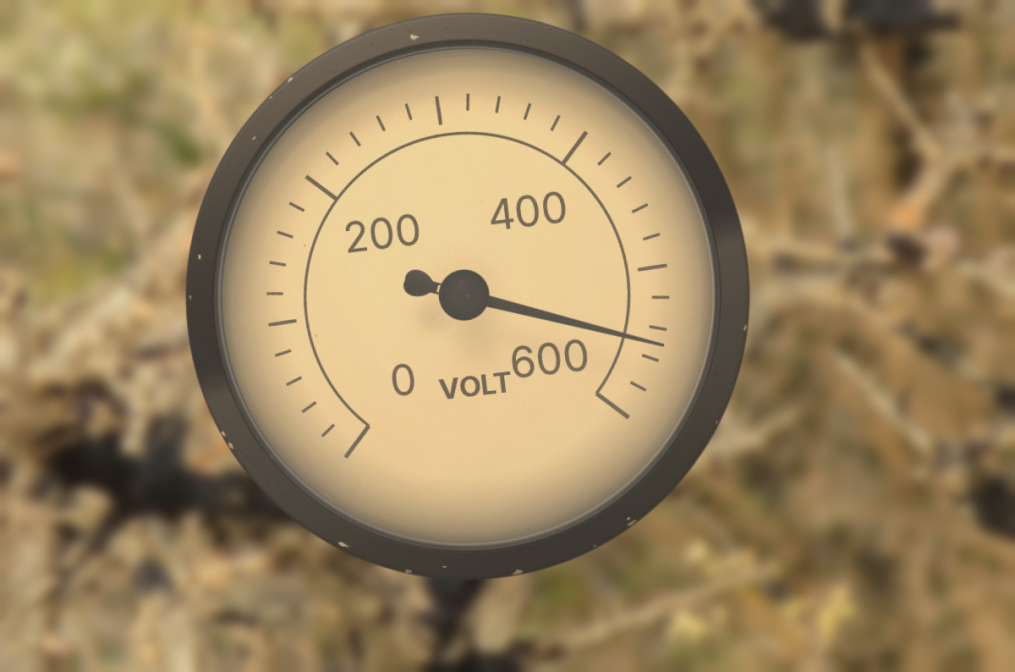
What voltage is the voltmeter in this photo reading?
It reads 550 V
